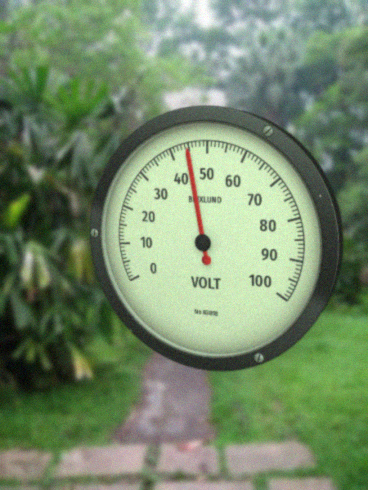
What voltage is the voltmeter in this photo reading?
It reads 45 V
